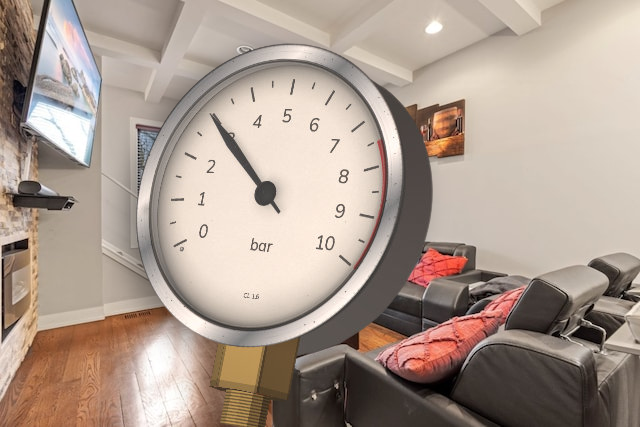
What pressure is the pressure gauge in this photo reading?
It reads 3 bar
